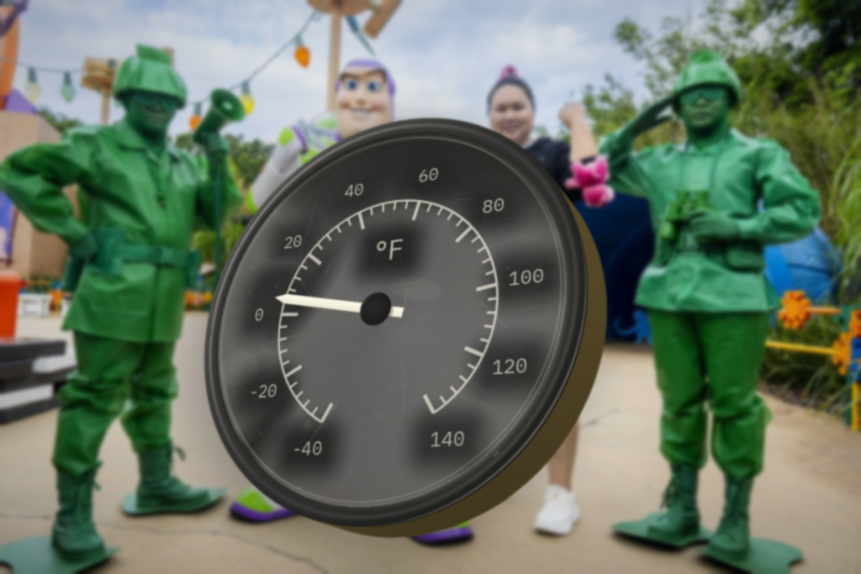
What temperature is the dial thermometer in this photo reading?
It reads 4 °F
